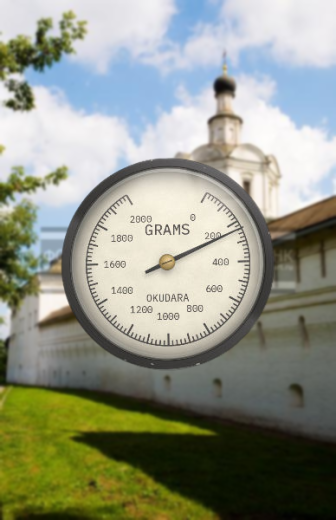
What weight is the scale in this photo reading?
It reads 240 g
